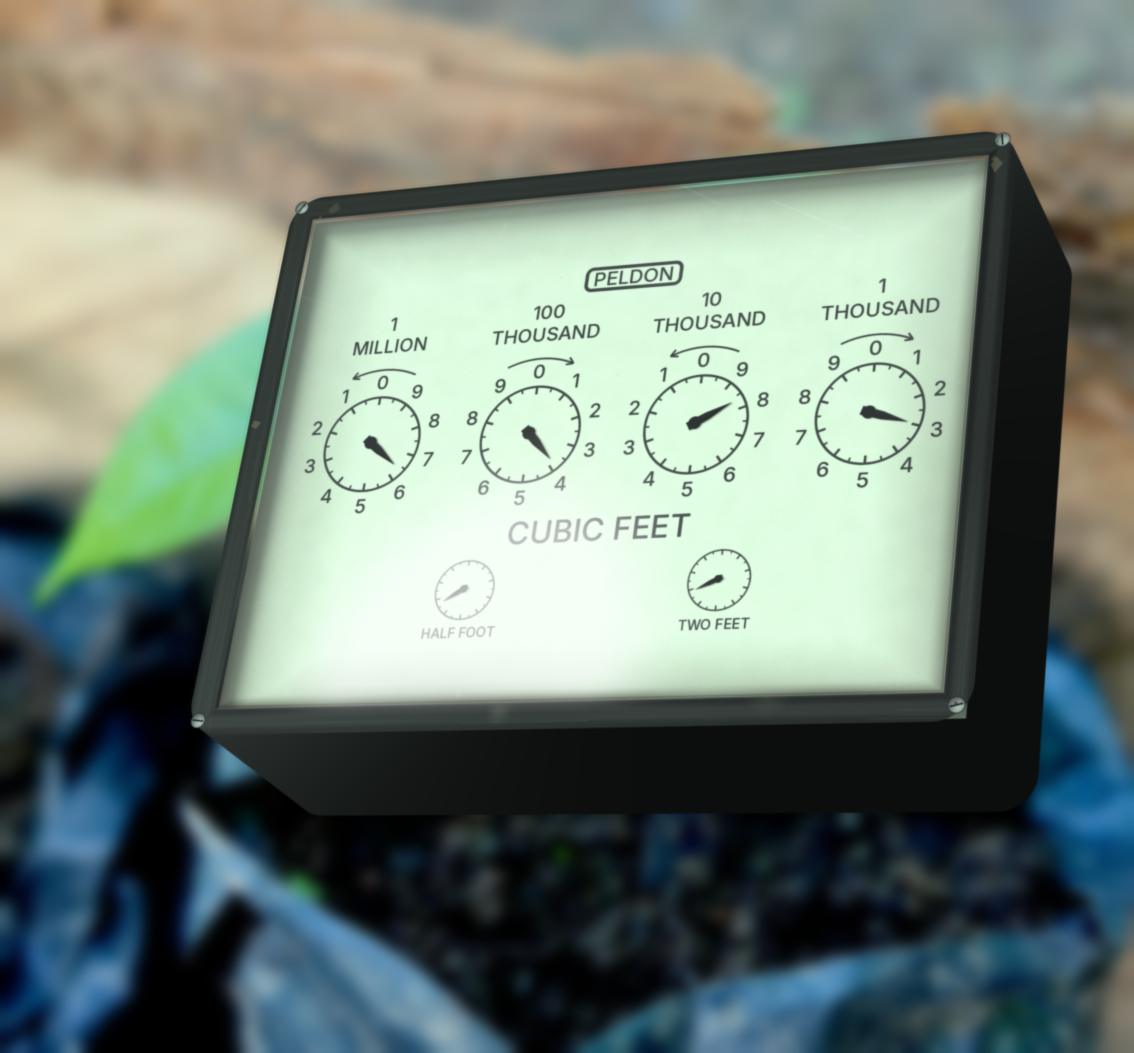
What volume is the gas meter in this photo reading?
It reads 638300 ft³
